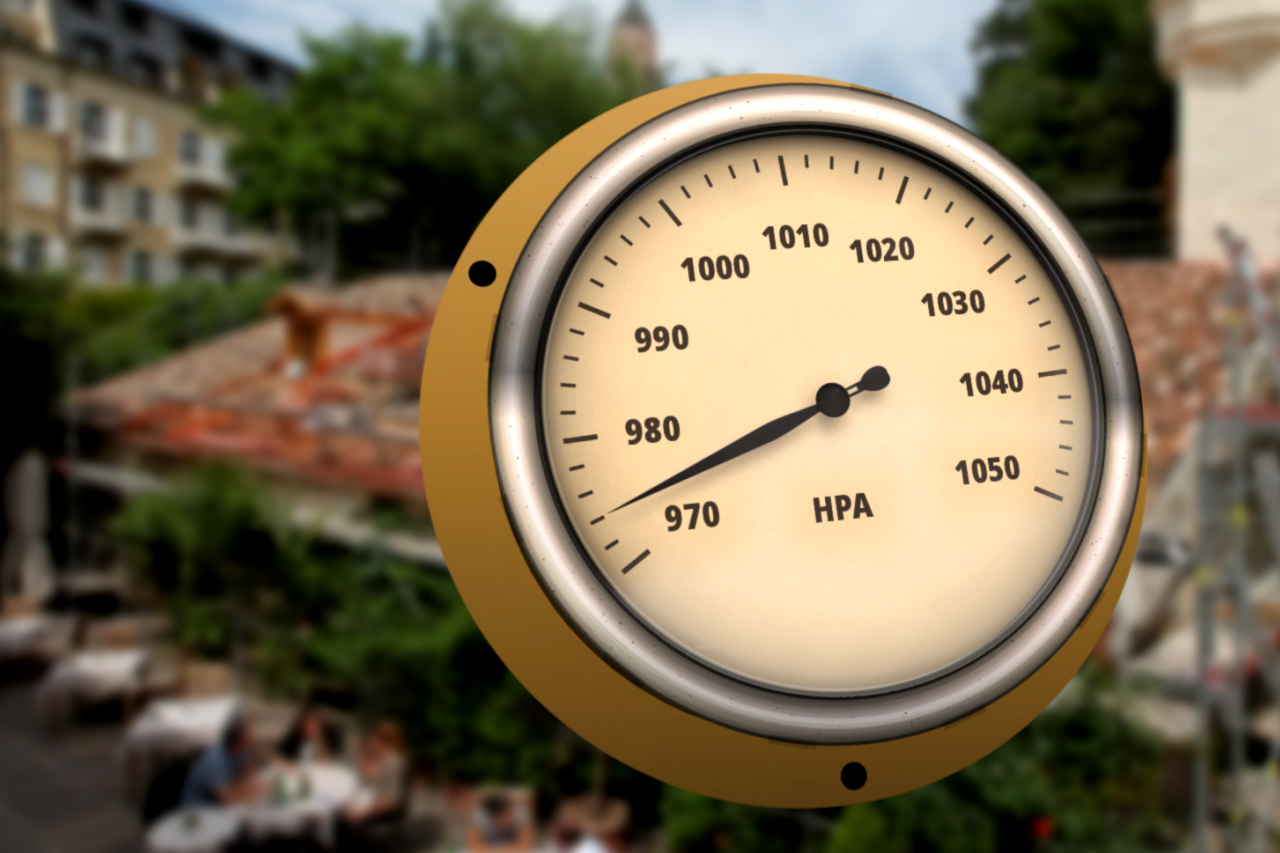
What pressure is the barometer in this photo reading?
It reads 974 hPa
